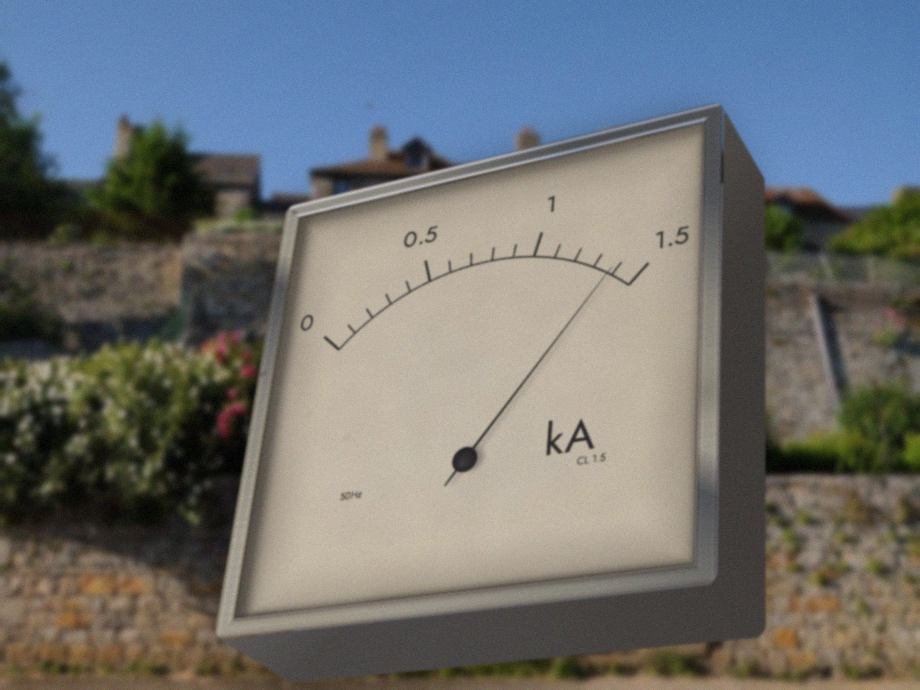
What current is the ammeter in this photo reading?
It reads 1.4 kA
